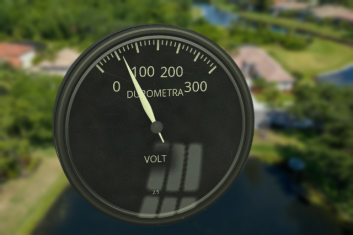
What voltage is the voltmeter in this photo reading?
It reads 60 V
